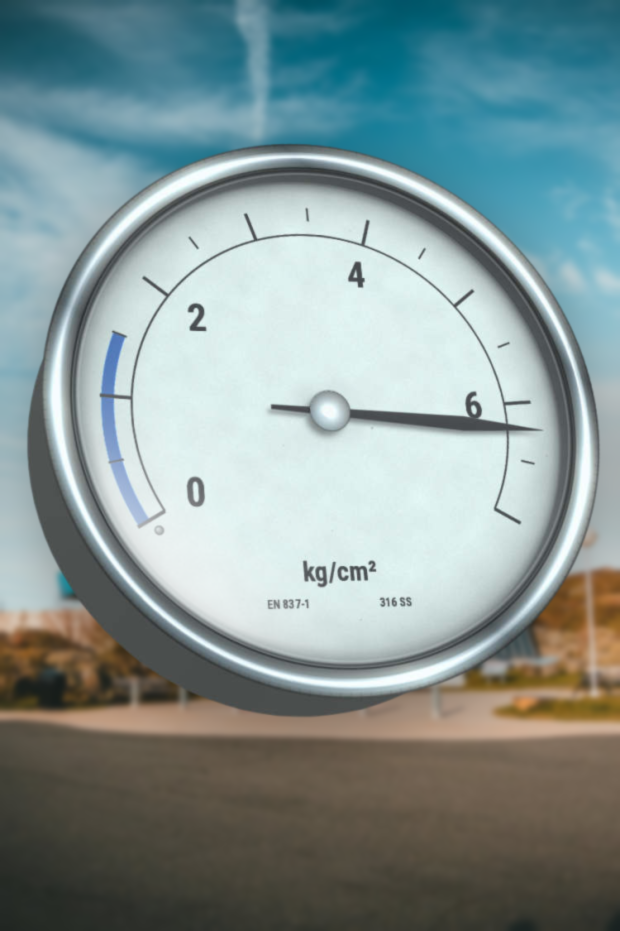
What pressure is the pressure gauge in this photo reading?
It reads 6.25 kg/cm²
